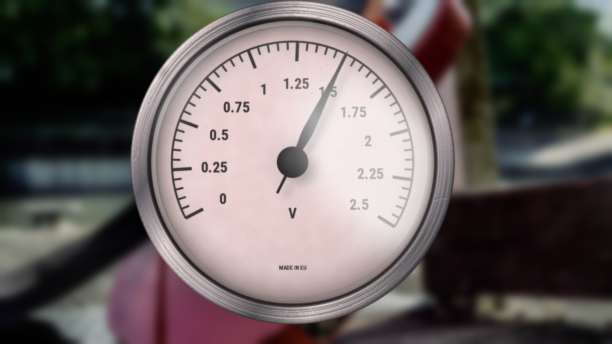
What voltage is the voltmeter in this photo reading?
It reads 1.5 V
